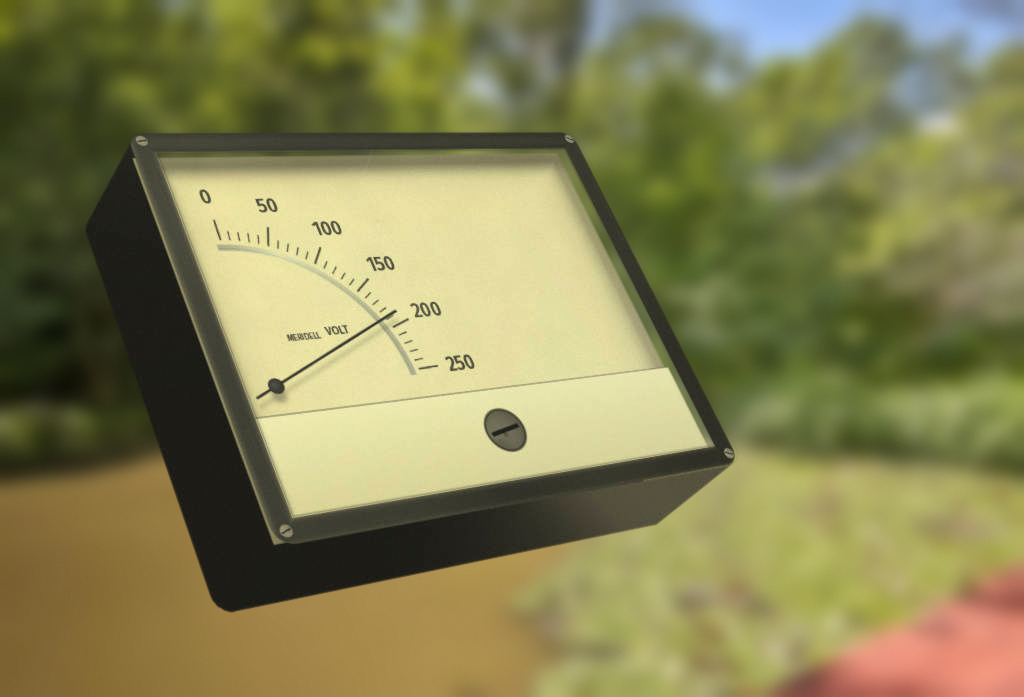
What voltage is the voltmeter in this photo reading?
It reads 190 V
